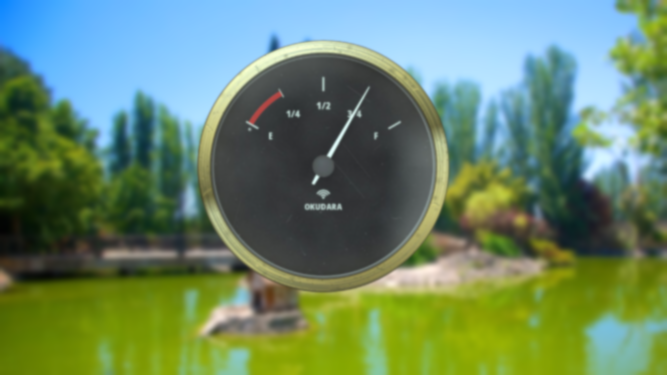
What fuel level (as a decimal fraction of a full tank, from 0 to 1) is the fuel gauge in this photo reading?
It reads 0.75
